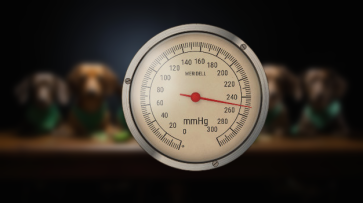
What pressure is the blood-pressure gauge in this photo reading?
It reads 250 mmHg
